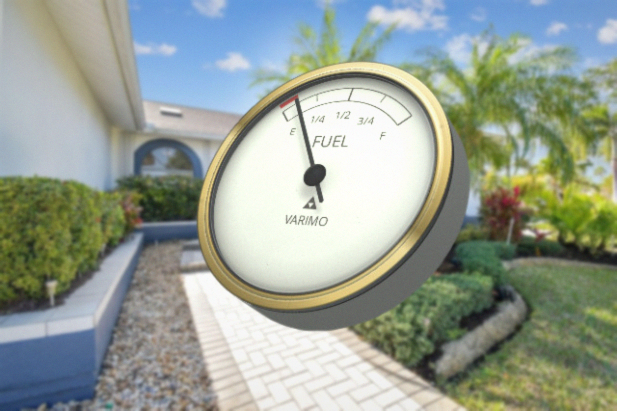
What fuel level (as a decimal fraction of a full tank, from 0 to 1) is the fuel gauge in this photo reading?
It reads 0.125
